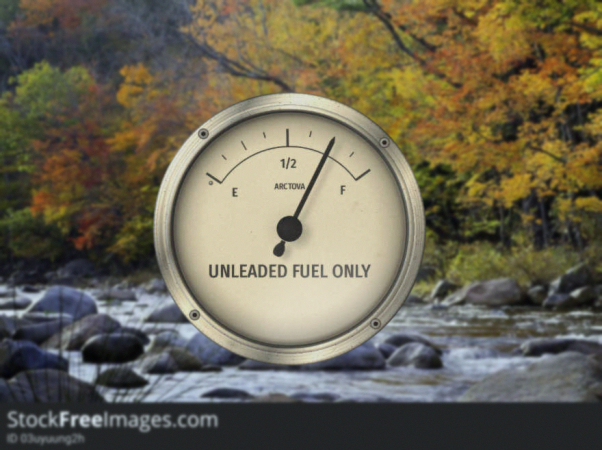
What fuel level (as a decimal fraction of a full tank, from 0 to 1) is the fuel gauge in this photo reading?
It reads 0.75
